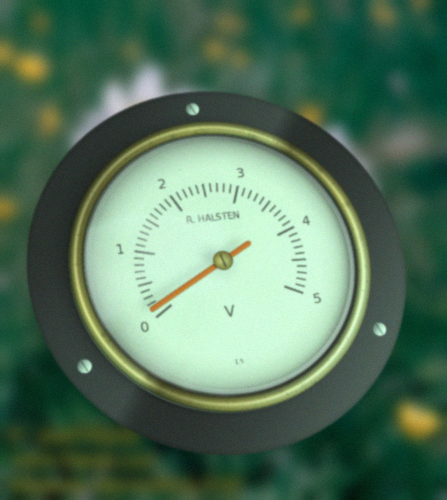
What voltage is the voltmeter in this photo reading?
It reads 0.1 V
